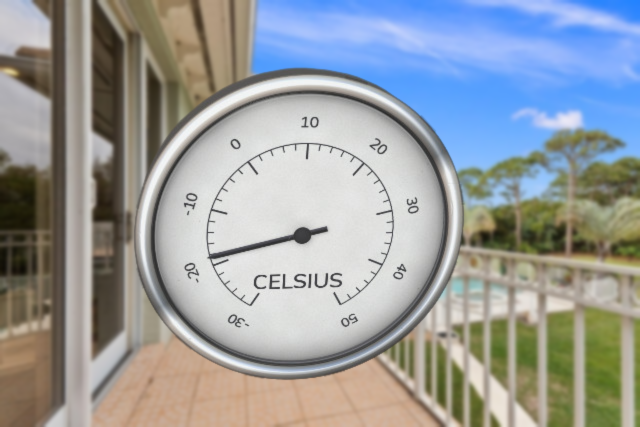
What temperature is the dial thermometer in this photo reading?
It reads -18 °C
